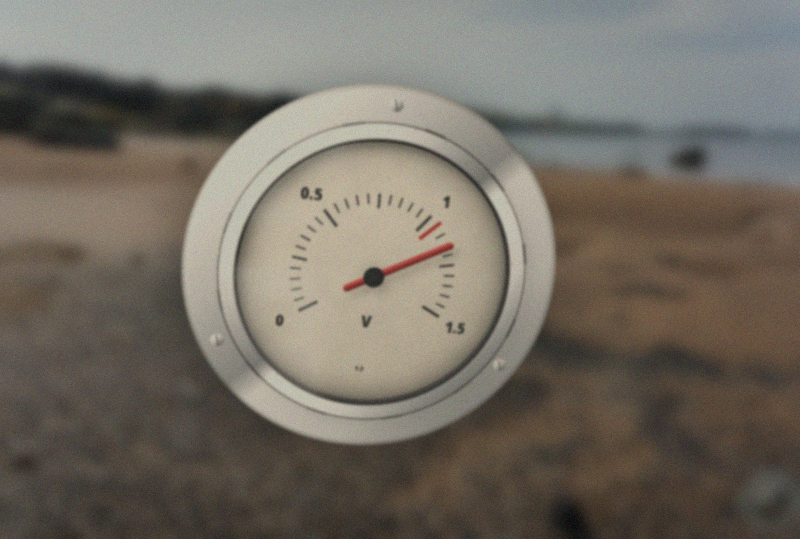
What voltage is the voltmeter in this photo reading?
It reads 1.15 V
